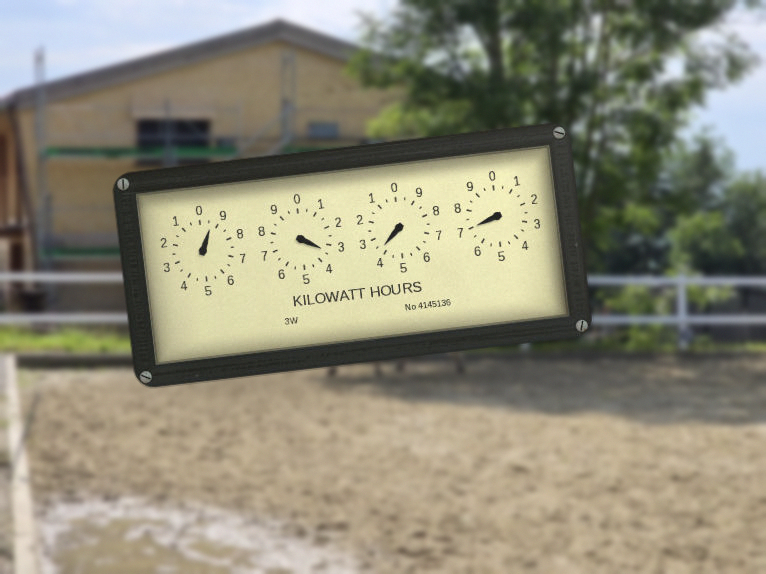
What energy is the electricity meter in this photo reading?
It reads 9337 kWh
